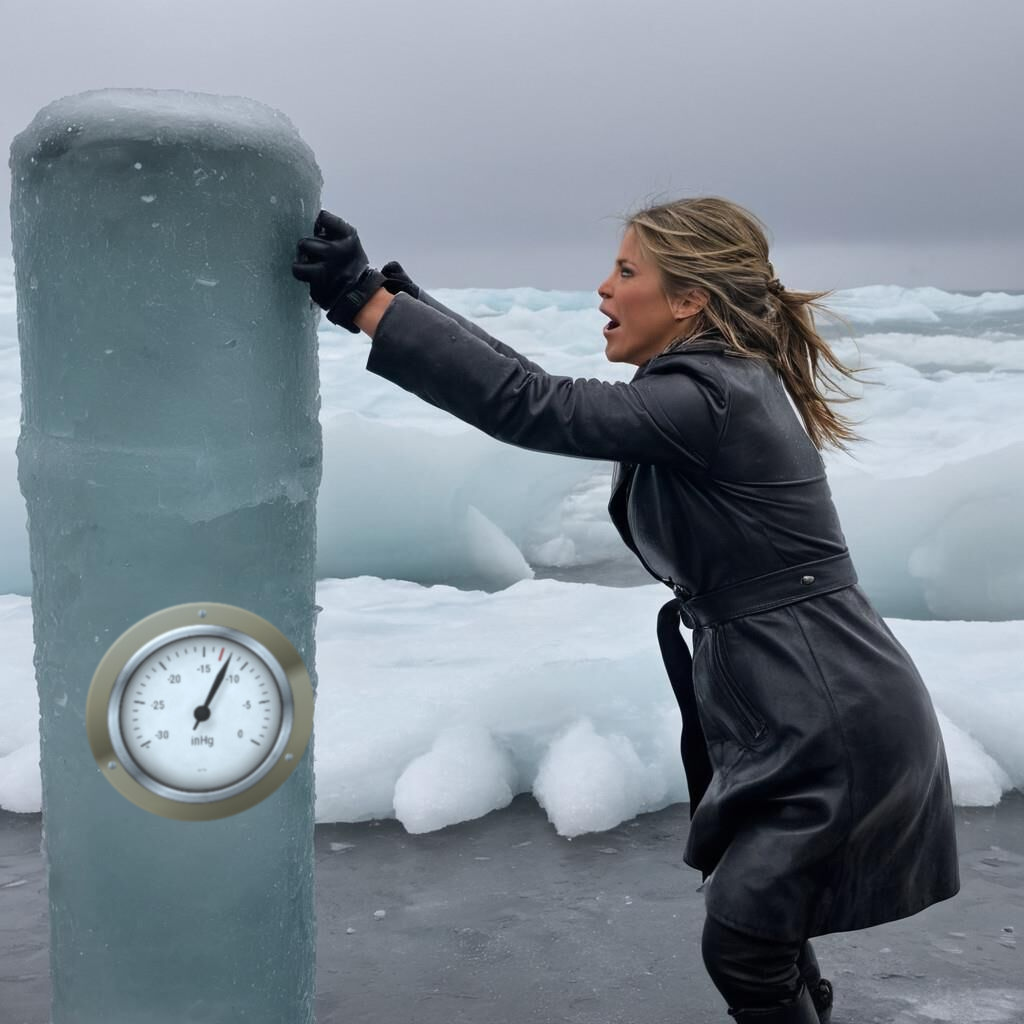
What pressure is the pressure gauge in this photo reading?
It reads -12 inHg
